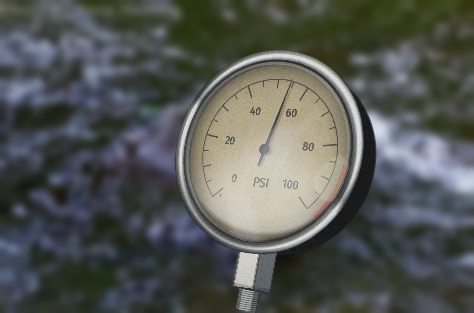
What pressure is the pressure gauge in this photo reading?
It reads 55 psi
